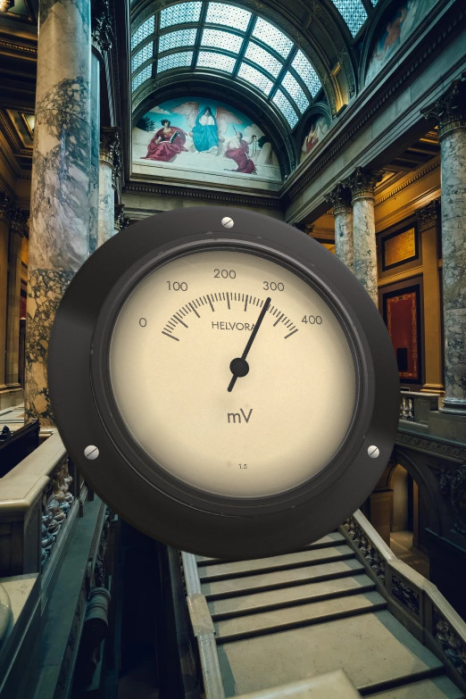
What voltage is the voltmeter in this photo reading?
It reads 300 mV
